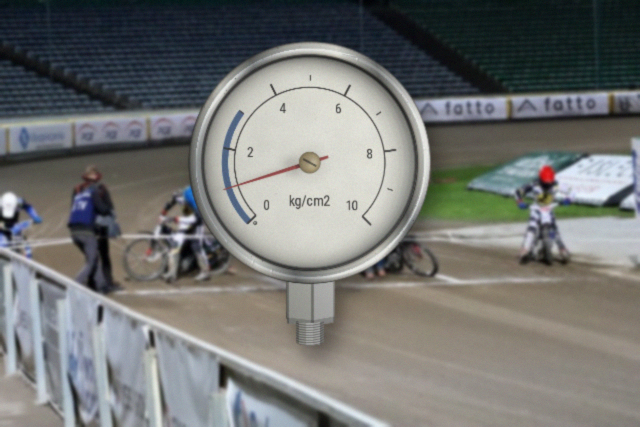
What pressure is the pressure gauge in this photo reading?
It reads 1 kg/cm²
